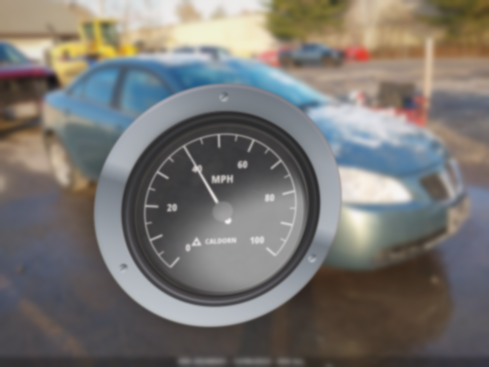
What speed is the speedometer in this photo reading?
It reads 40 mph
